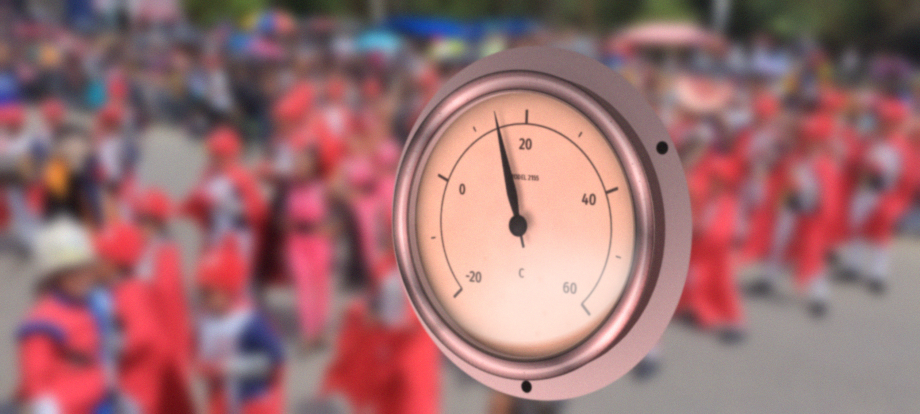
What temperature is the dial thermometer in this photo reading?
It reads 15 °C
